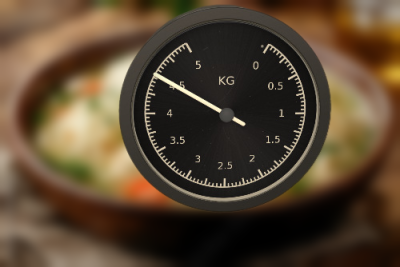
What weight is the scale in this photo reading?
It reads 4.5 kg
